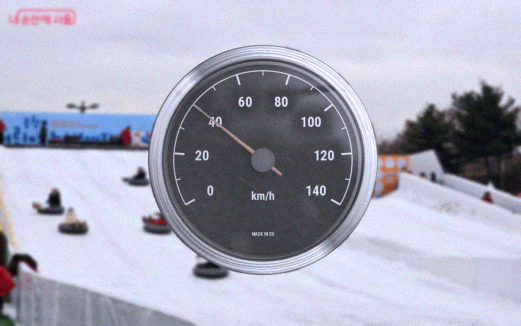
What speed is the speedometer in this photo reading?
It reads 40 km/h
